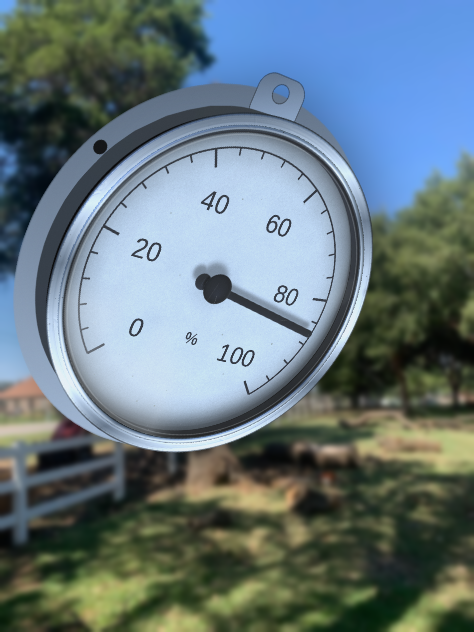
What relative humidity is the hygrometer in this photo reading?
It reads 86 %
